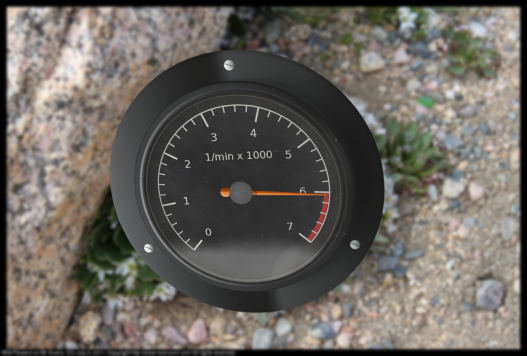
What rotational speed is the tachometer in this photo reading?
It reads 6000 rpm
